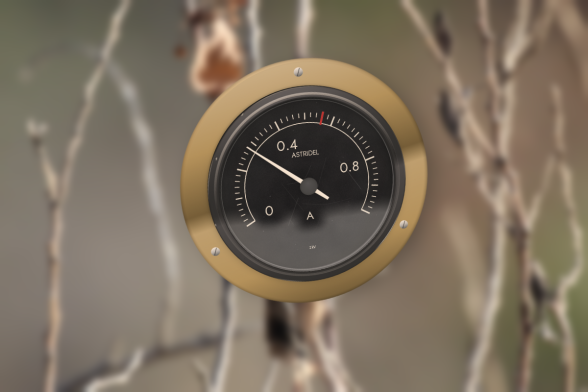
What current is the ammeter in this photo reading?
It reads 0.28 A
